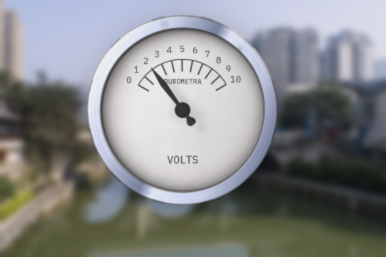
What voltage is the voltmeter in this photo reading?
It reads 2 V
